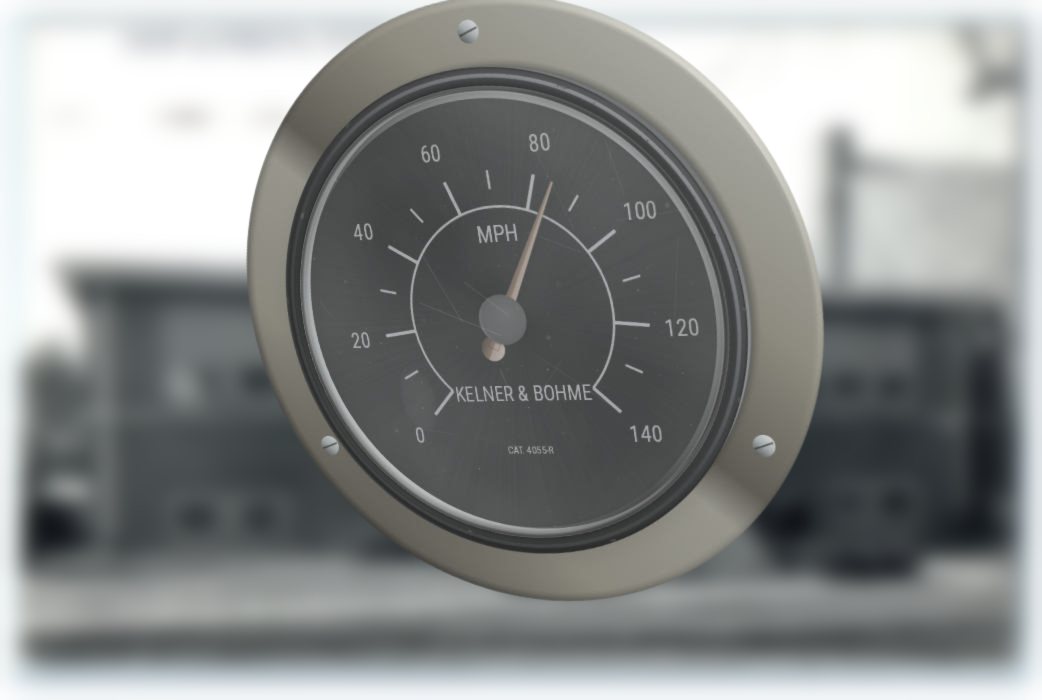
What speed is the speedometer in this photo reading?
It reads 85 mph
